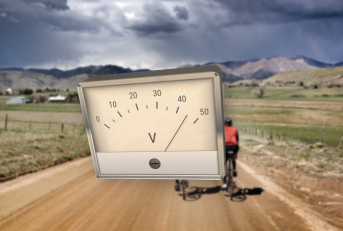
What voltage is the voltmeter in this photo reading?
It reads 45 V
